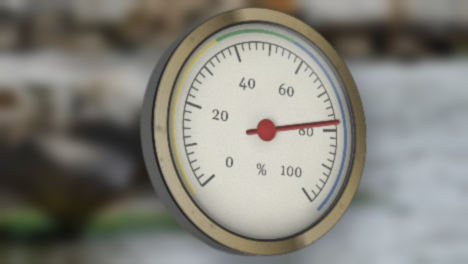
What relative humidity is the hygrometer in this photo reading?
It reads 78 %
